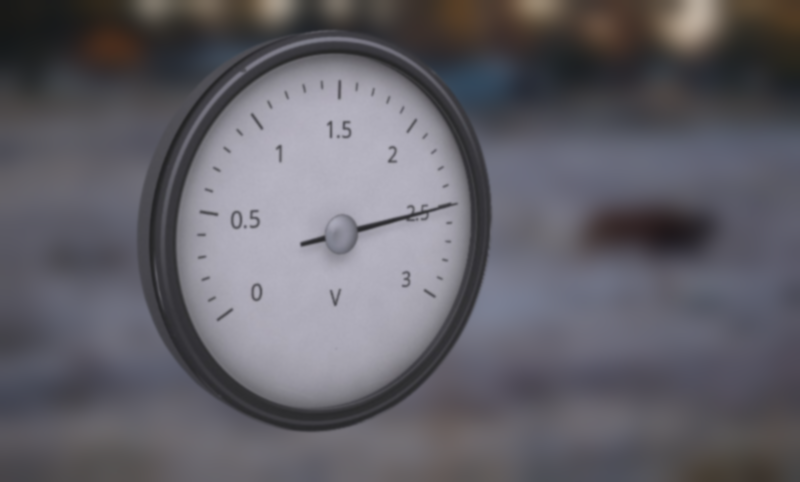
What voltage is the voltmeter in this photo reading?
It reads 2.5 V
